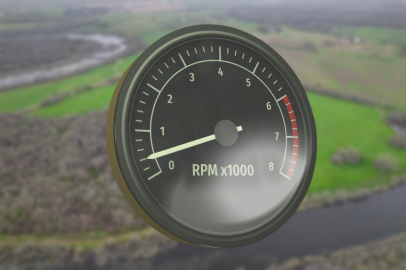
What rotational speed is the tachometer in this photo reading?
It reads 400 rpm
